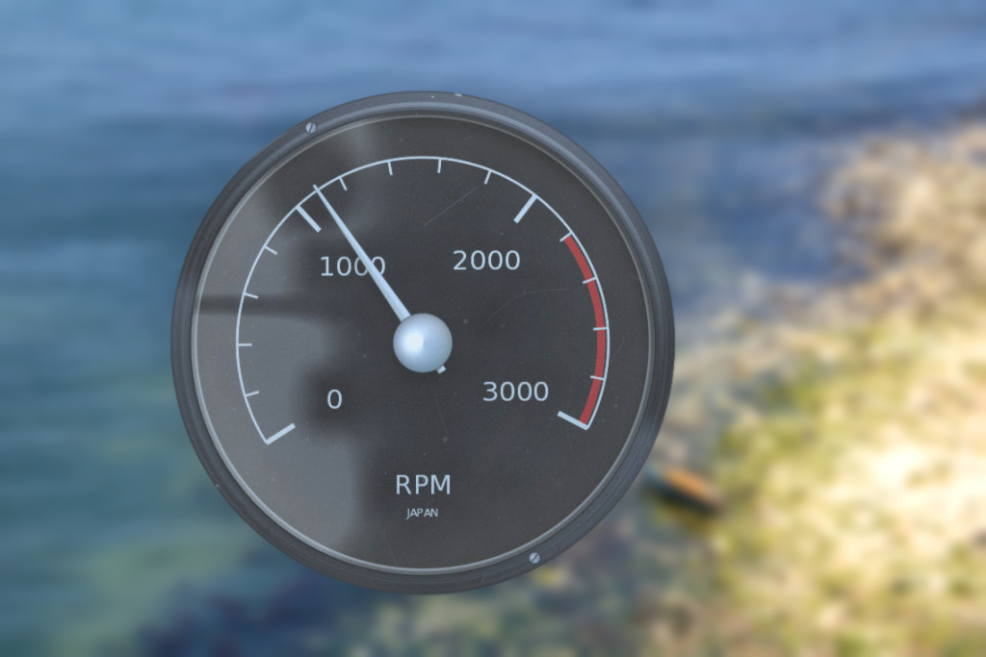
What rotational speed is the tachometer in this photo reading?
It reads 1100 rpm
